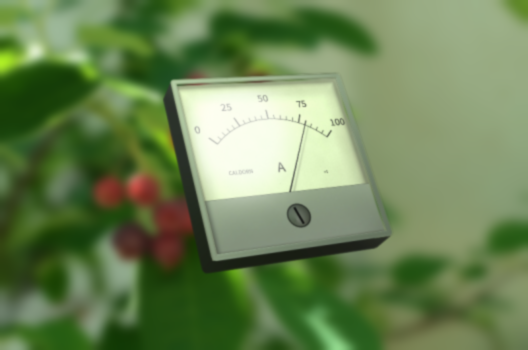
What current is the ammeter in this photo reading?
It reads 80 A
